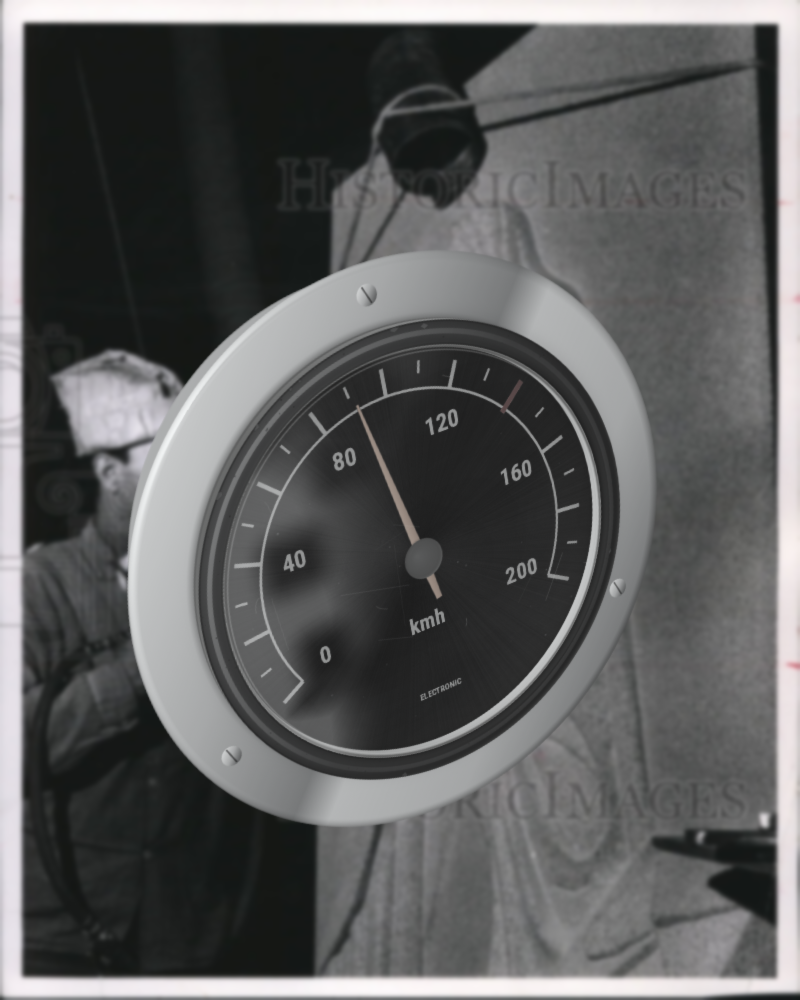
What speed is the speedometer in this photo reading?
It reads 90 km/h
